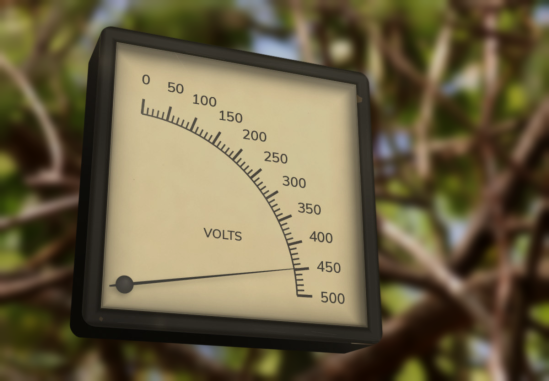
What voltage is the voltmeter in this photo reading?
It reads 450 V
